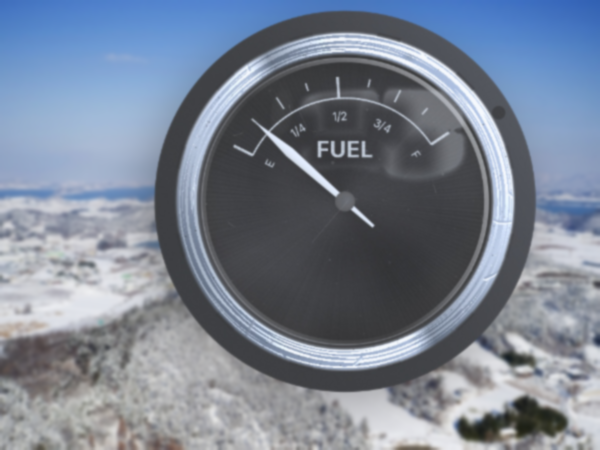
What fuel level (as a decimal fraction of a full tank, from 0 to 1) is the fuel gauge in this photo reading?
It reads 0.125
